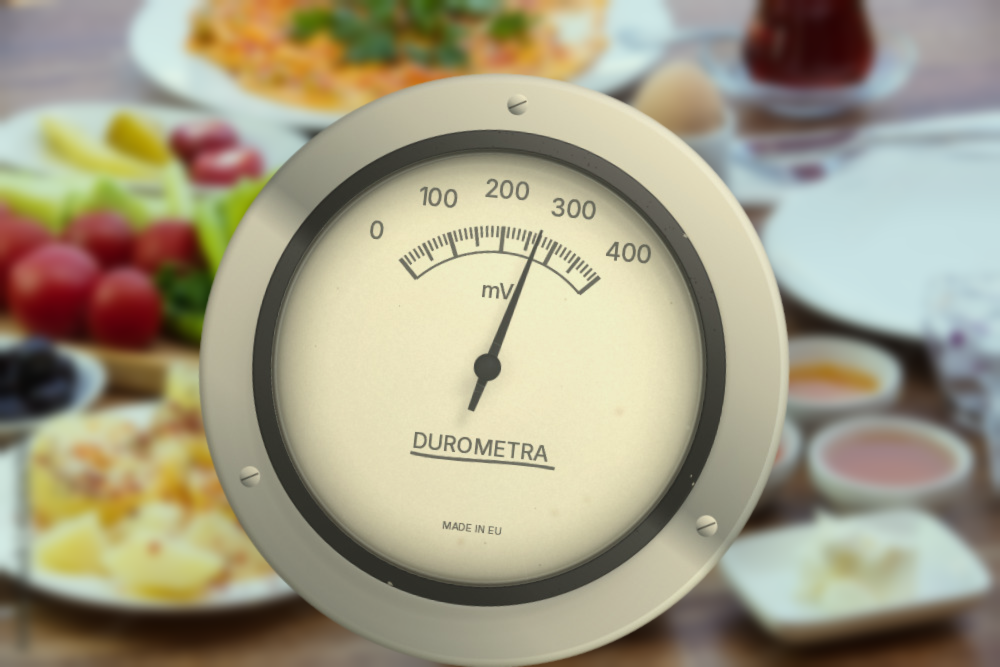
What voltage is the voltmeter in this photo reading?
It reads 270 mV
